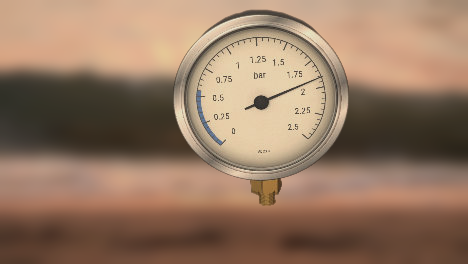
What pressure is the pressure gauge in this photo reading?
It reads 1.9 bar
